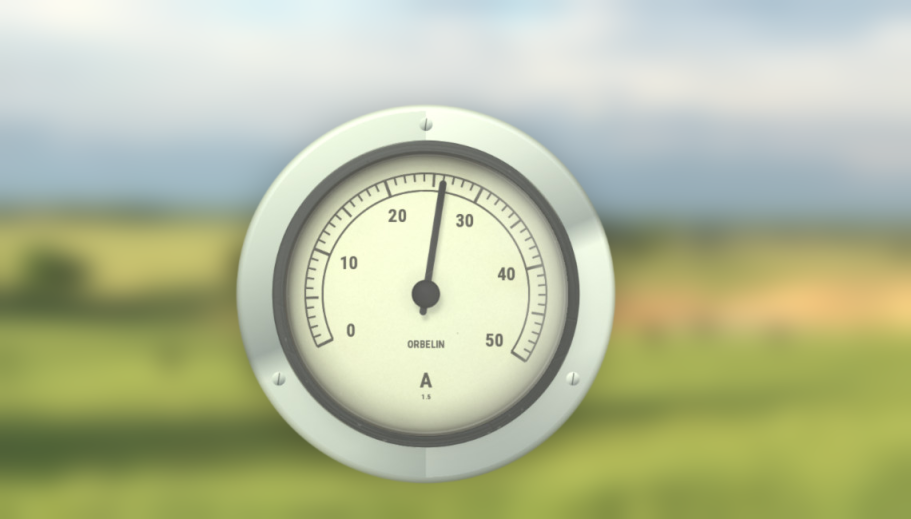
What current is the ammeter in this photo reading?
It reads 26 A
